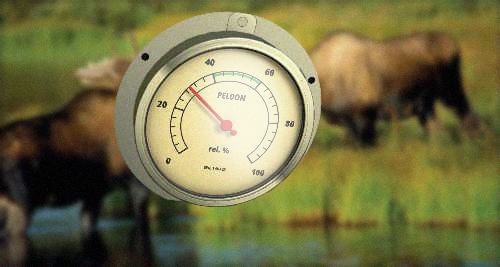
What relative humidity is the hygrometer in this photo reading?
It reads 30 %
